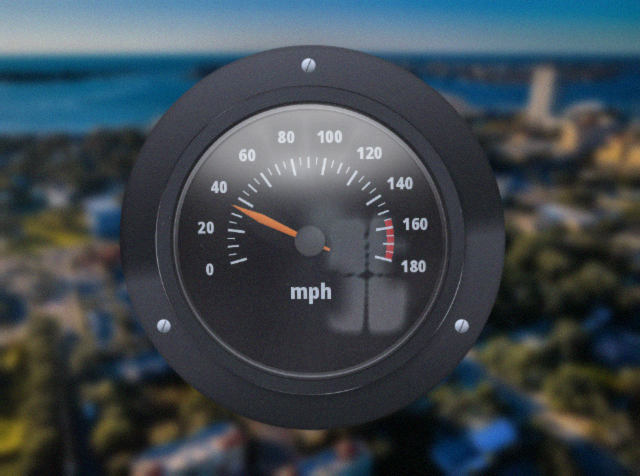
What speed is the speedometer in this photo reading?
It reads 35 mph
